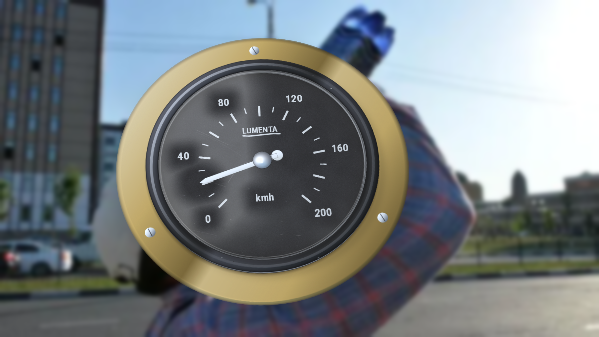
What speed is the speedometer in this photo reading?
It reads 20 km/h
